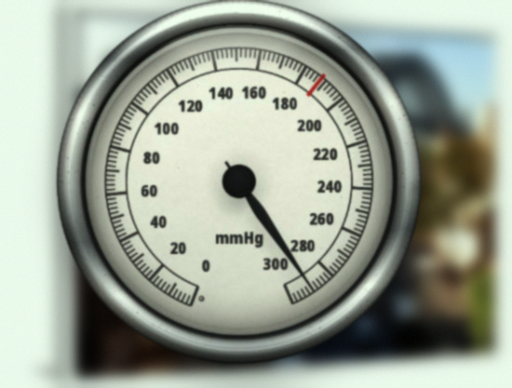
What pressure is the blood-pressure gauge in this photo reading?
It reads 290 mmHg
